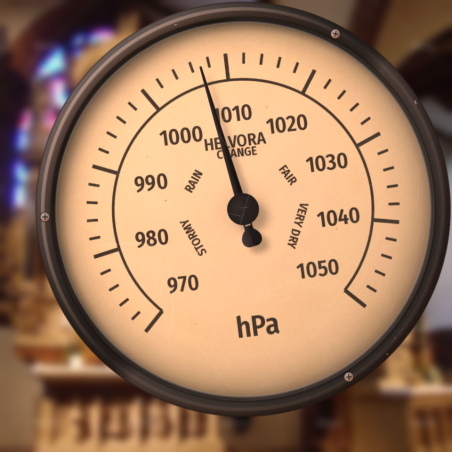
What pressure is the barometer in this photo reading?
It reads 1007 hPa
